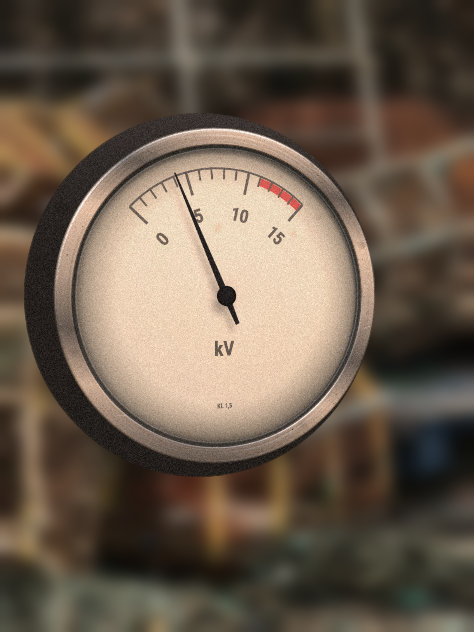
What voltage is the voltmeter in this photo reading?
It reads 4 kV
